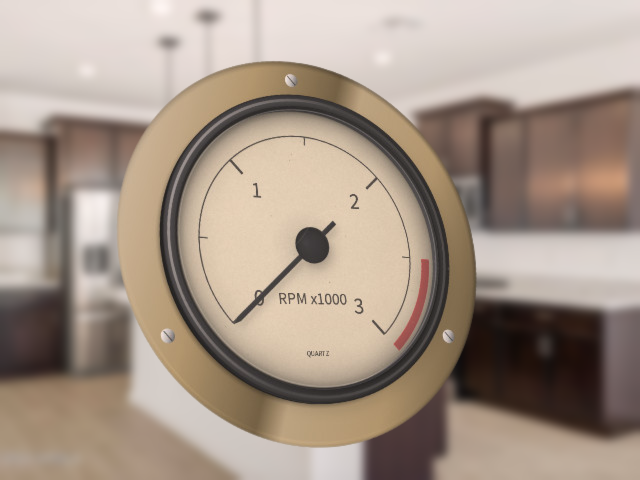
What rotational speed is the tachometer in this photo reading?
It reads 0 rpm
